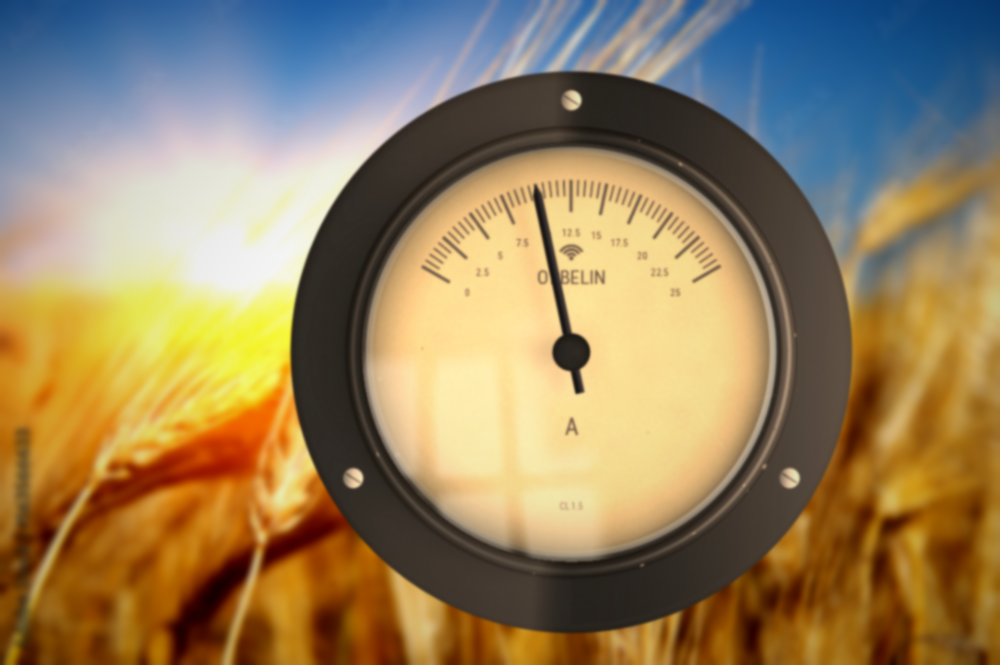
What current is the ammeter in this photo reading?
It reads 10 A
